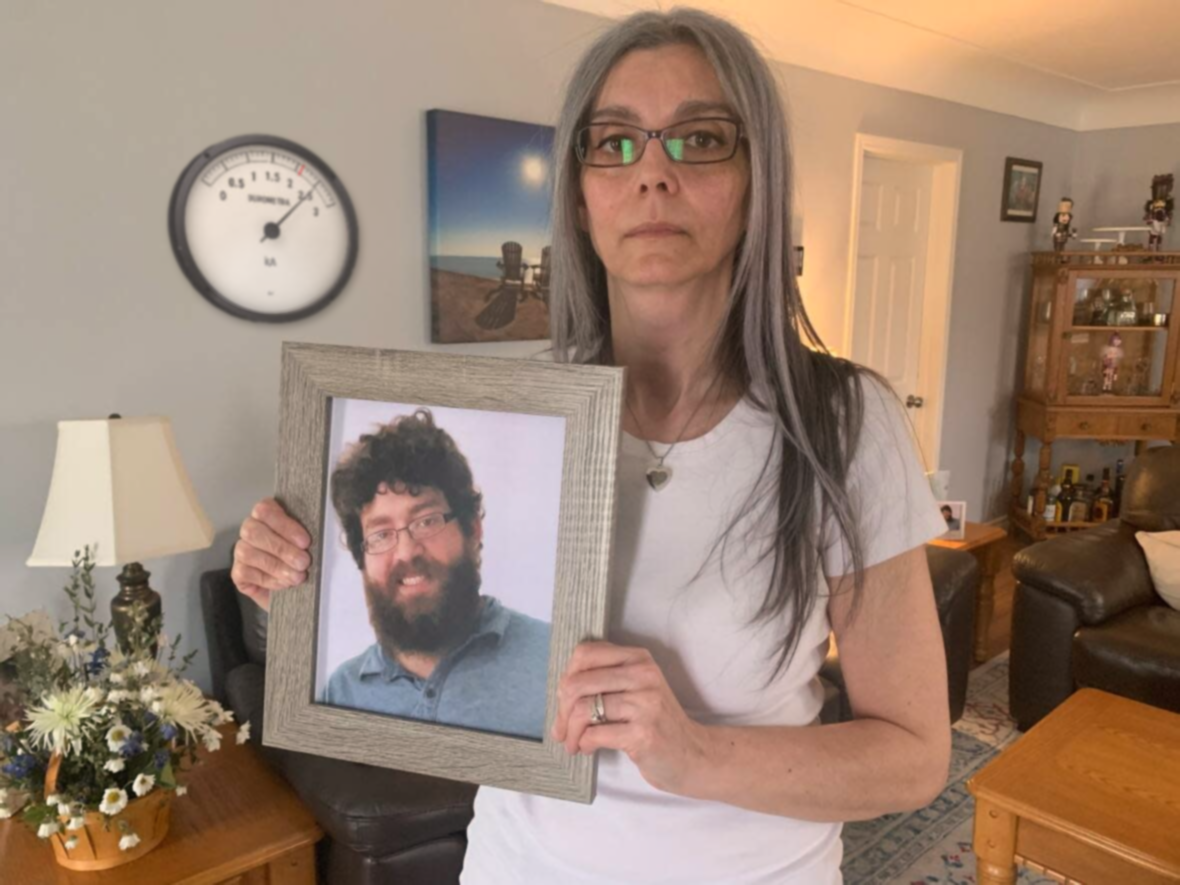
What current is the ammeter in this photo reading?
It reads 2.5 kA
